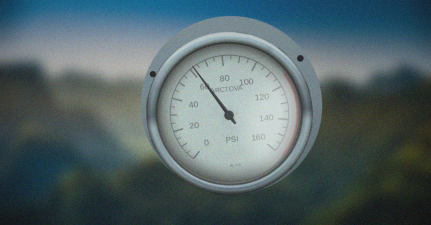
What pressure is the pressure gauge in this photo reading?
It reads 62.5 psi
